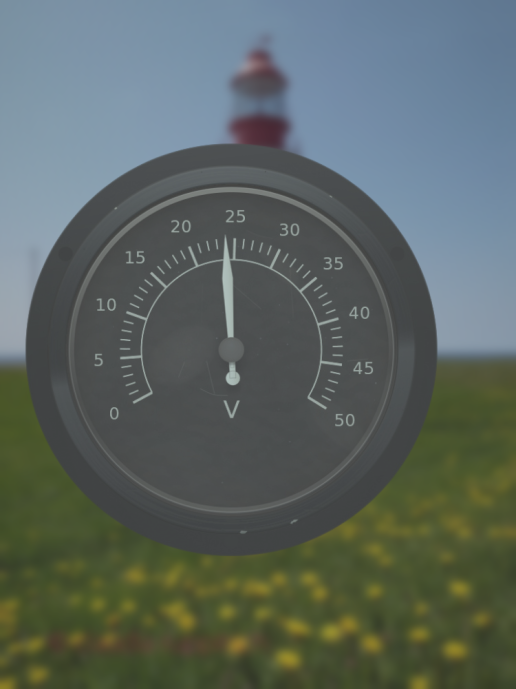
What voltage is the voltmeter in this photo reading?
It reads 24 V
